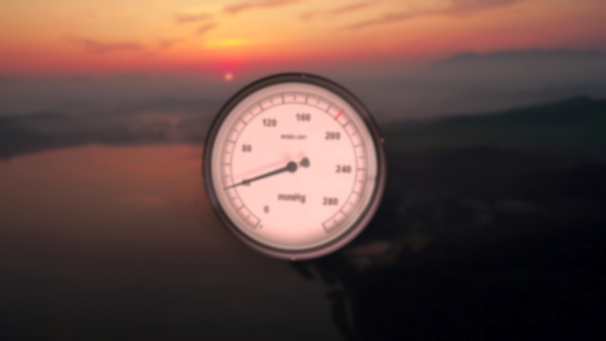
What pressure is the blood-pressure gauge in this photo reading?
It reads 40 mmHg
